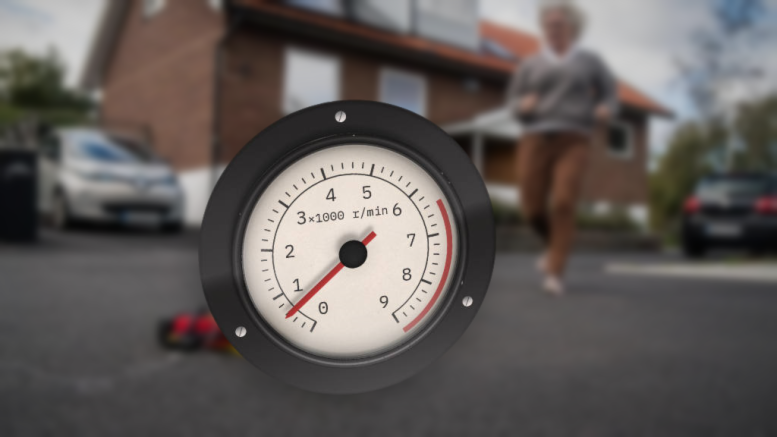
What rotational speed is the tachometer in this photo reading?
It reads 600 rpm
